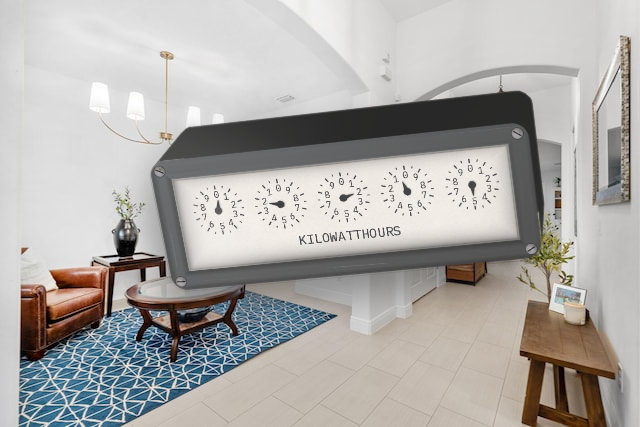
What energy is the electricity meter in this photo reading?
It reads 2205 kWh
